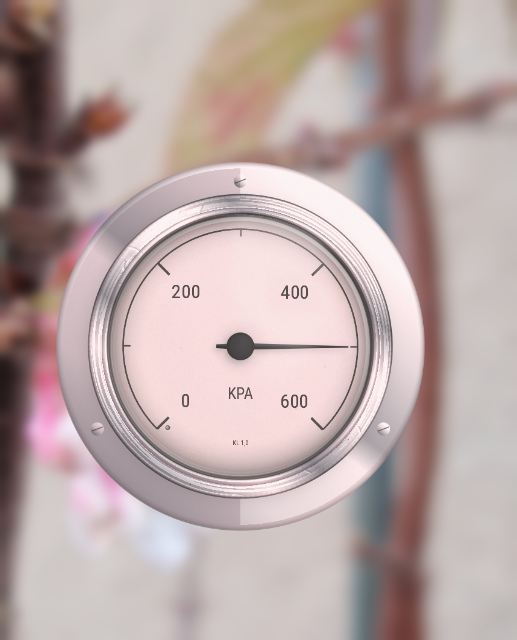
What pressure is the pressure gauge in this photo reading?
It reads 500 kPa
